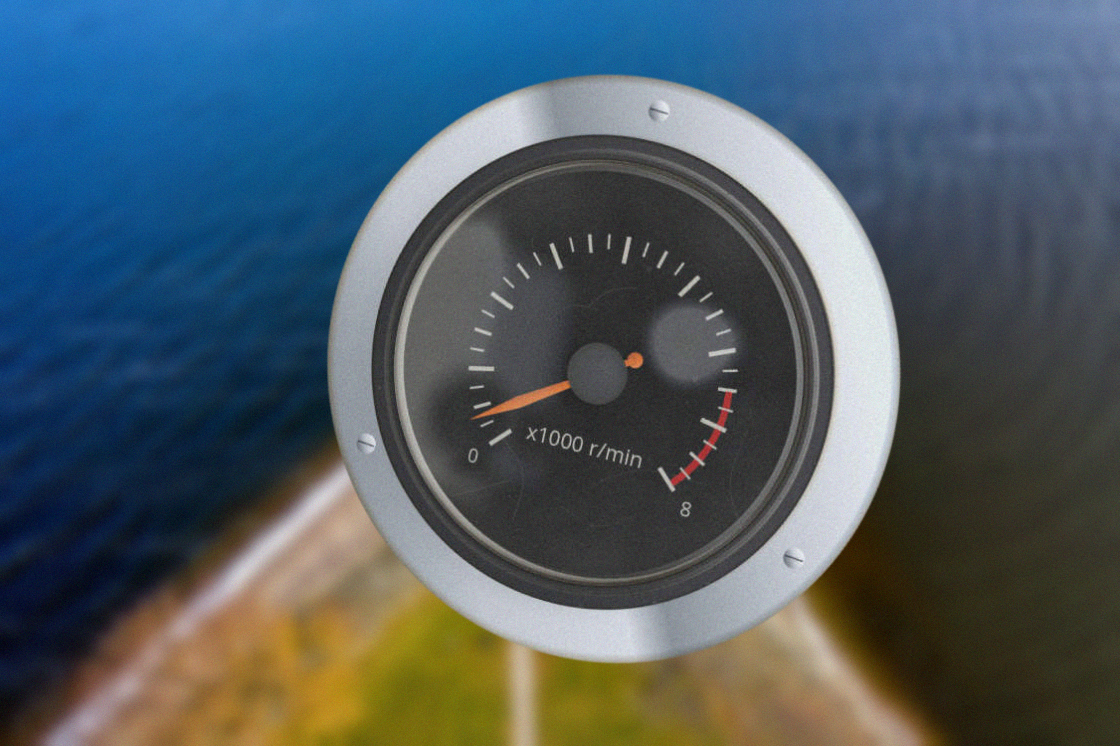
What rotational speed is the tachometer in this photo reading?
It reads 375 rpm
